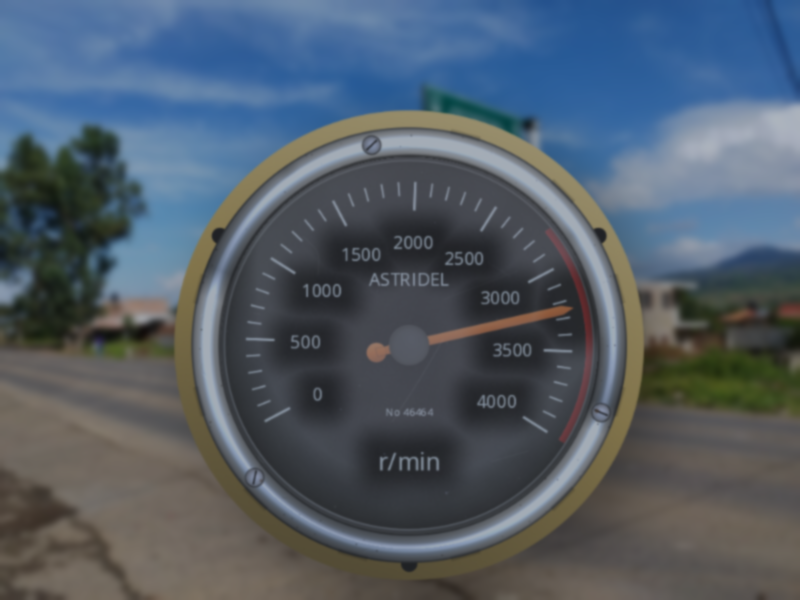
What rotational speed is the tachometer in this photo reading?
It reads 3250 rpm
